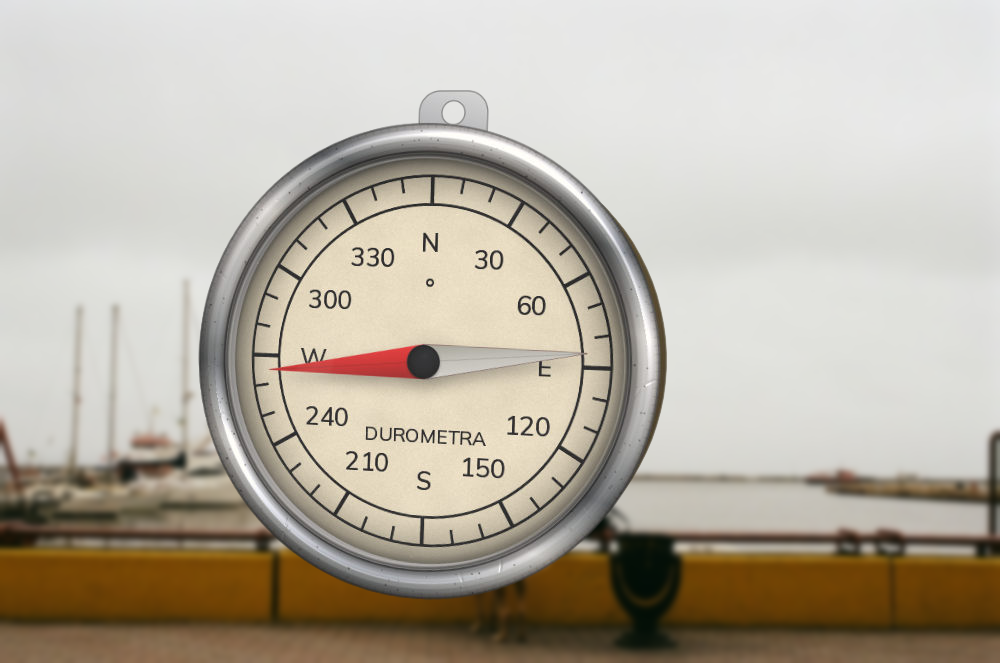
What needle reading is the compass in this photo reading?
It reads 265 °
